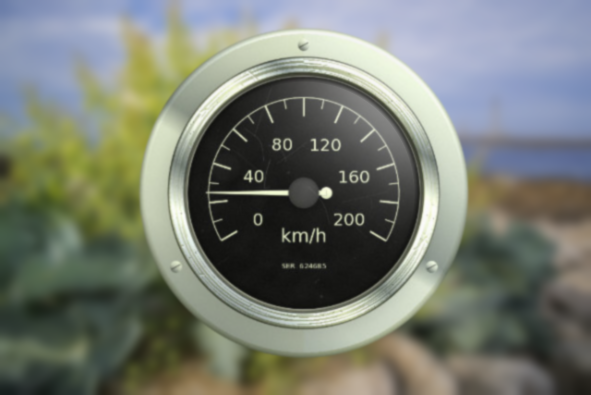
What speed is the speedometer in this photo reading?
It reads 25 km/h
